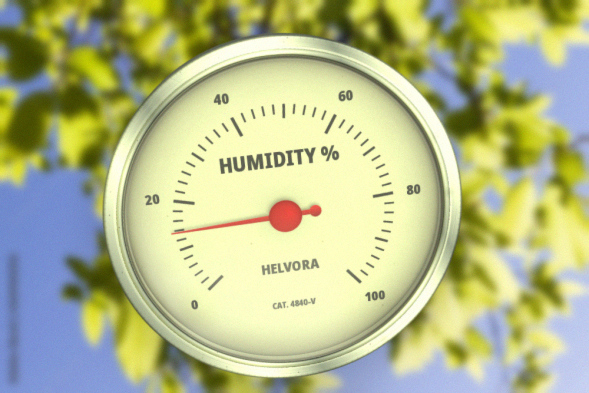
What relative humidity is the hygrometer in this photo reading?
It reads 14 %
